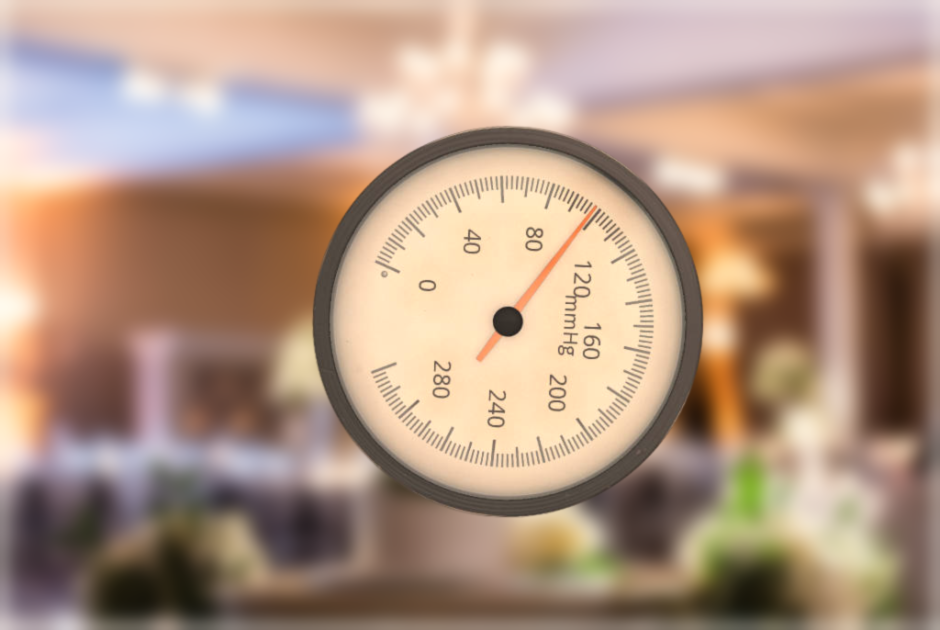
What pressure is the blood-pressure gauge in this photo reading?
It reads 98 mmHg
